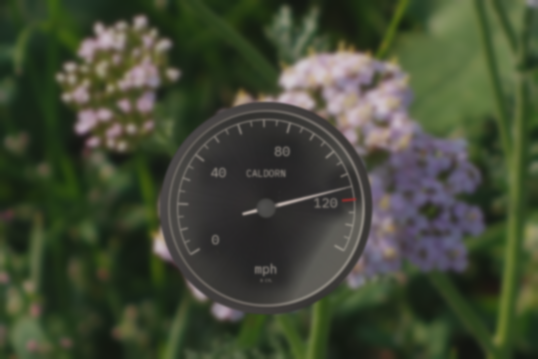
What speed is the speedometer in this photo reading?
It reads 115 mph
